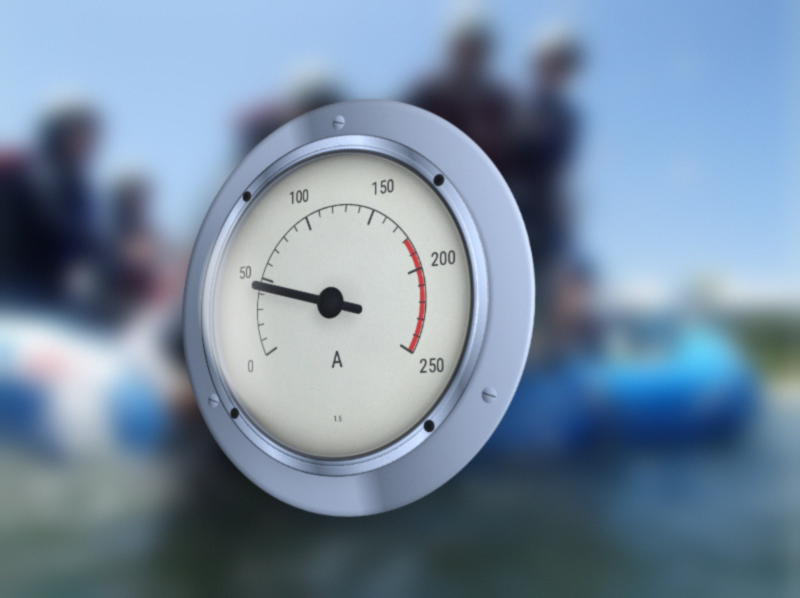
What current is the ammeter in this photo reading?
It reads 45 A
